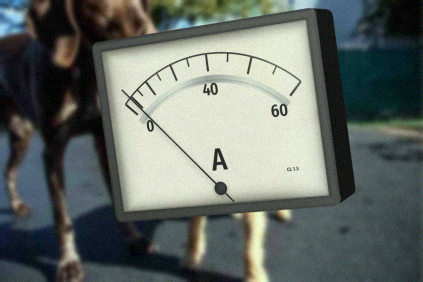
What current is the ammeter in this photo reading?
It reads 10 A
